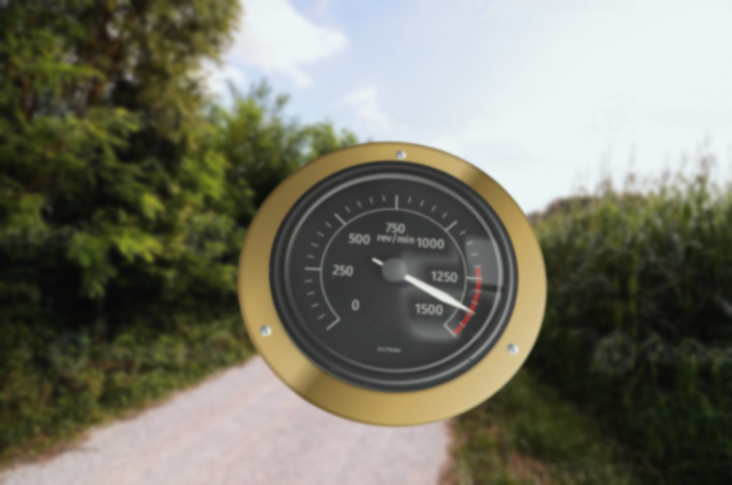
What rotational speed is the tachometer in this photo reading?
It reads 1400 rpm
